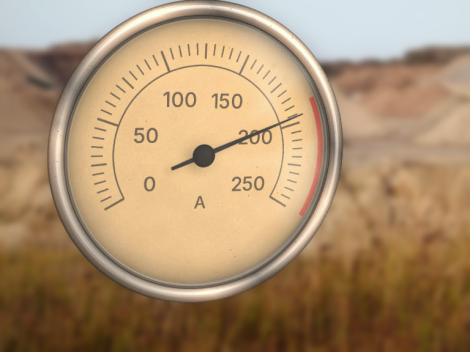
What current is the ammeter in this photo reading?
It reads 195 A
